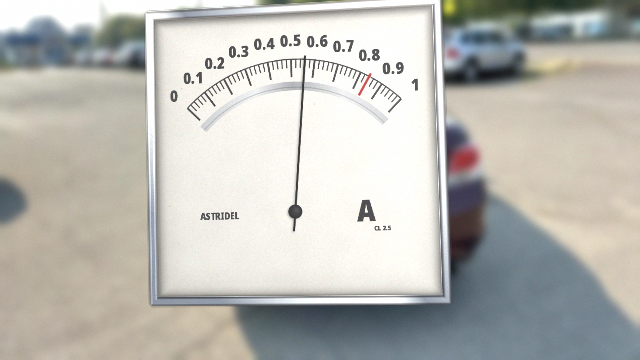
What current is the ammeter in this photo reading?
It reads 0.56 A
